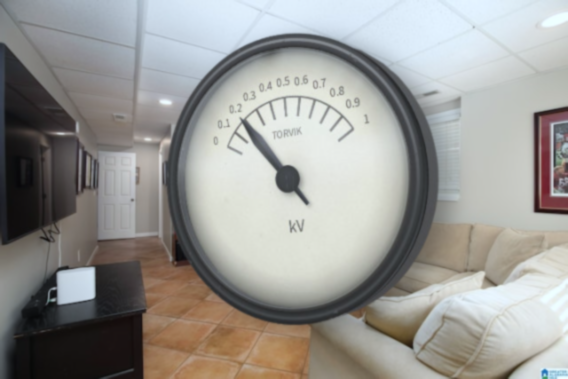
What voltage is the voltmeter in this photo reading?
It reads 0.2 kV
